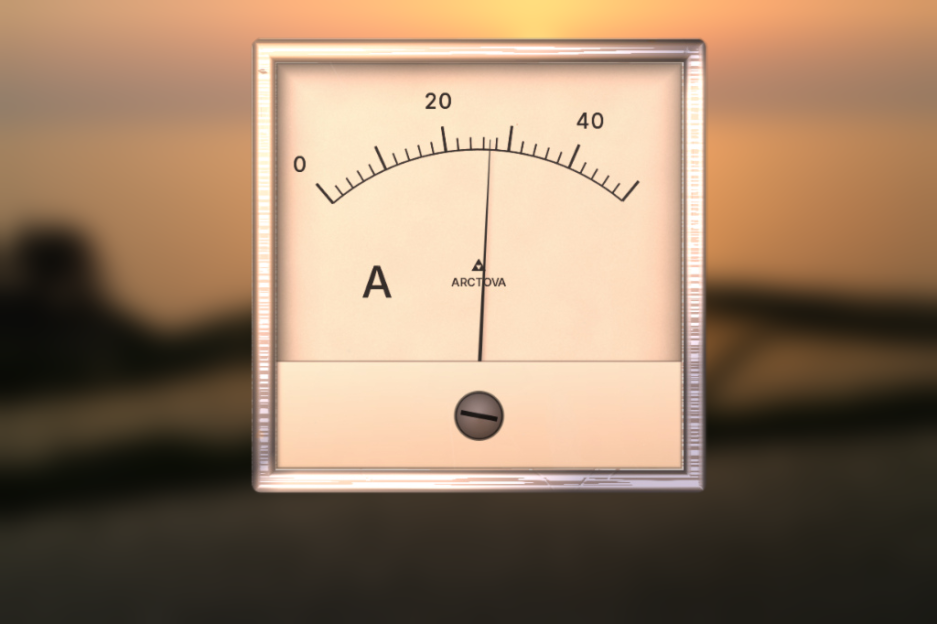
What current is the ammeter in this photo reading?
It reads 27 A
